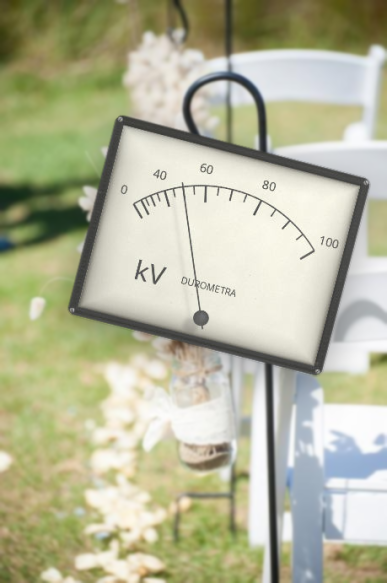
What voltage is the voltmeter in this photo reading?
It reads 50 kV
